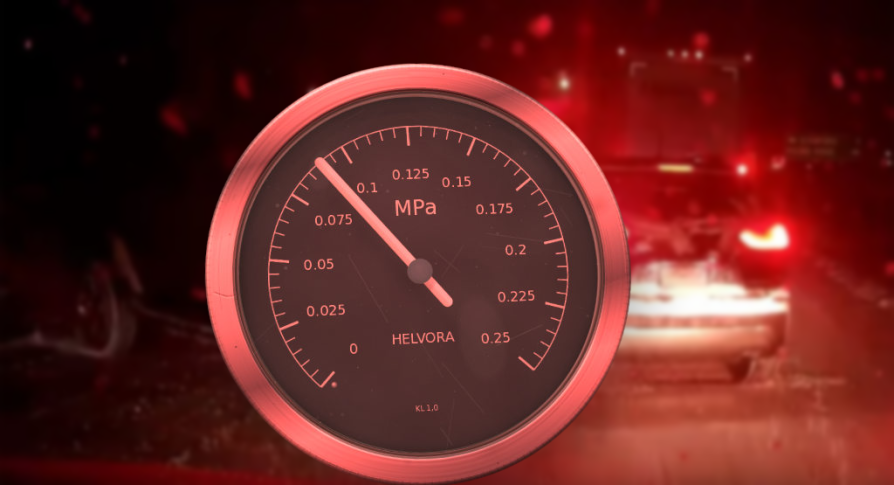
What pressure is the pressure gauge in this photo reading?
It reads 0.09 MPa
